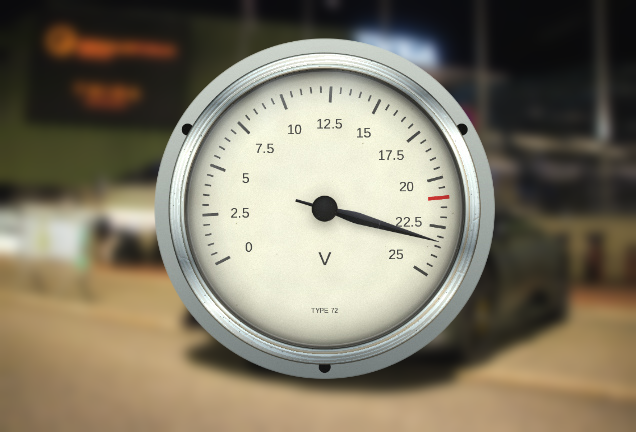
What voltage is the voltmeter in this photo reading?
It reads 23.25 V
